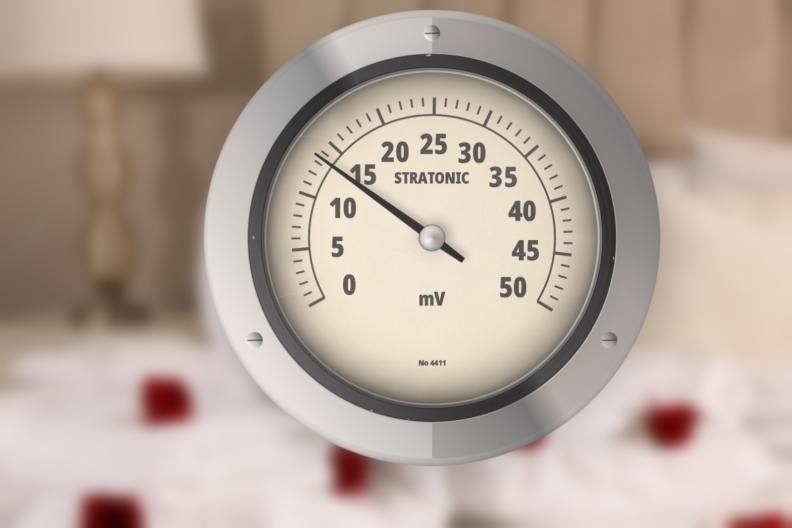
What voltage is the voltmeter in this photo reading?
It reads 13.5 mV
